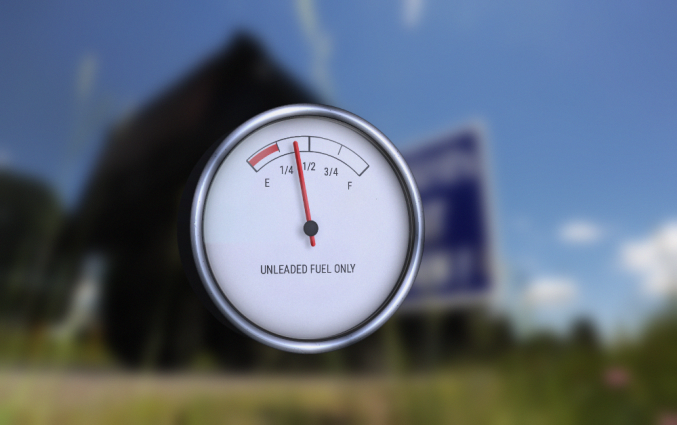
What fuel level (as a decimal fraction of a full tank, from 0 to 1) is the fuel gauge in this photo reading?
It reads 0.375
